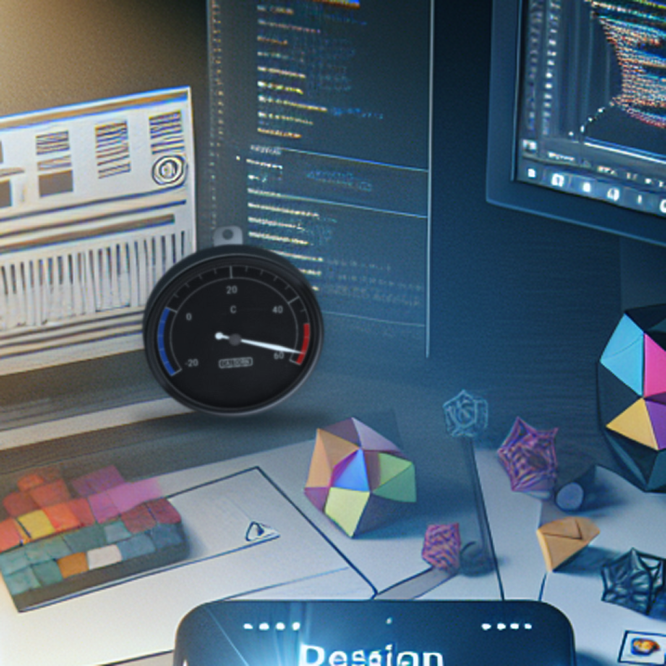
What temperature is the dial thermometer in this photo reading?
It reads 56 °C
